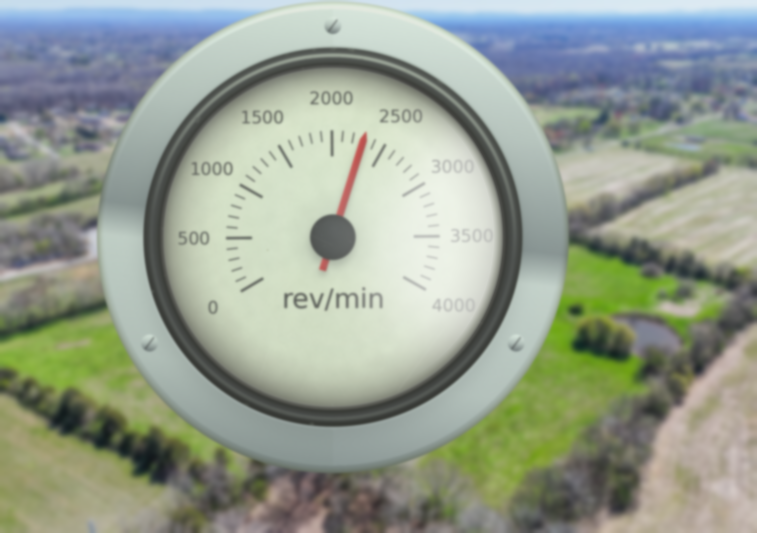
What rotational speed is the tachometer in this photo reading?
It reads 2300 rpm
